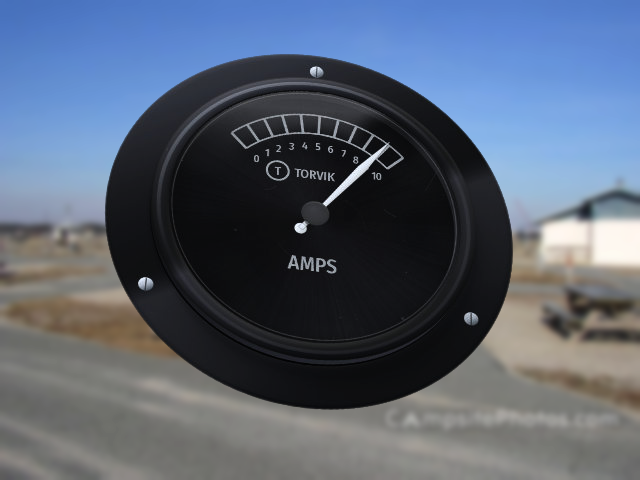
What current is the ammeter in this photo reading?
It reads 9 A
